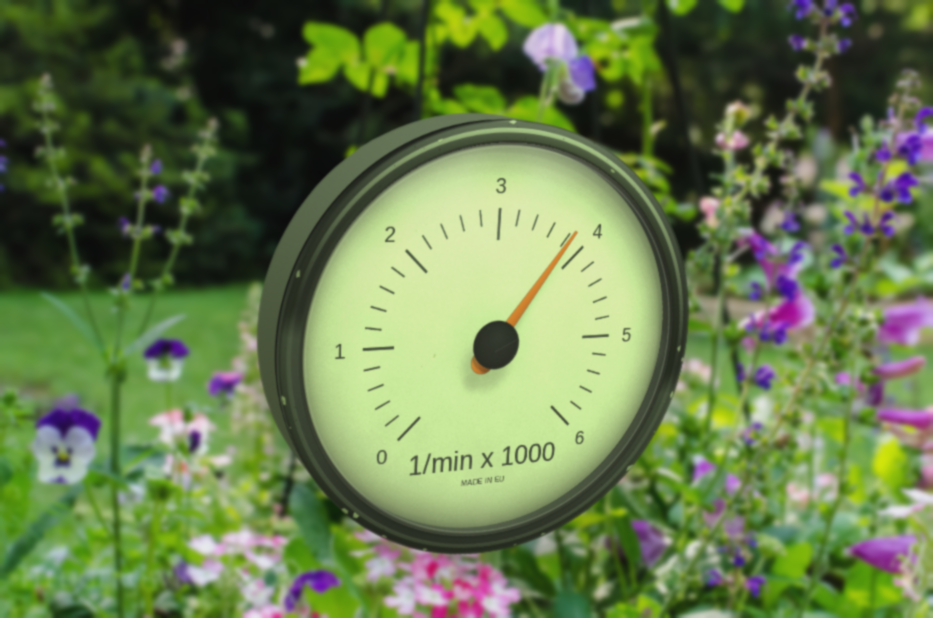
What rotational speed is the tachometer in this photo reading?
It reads 3800 rpm
